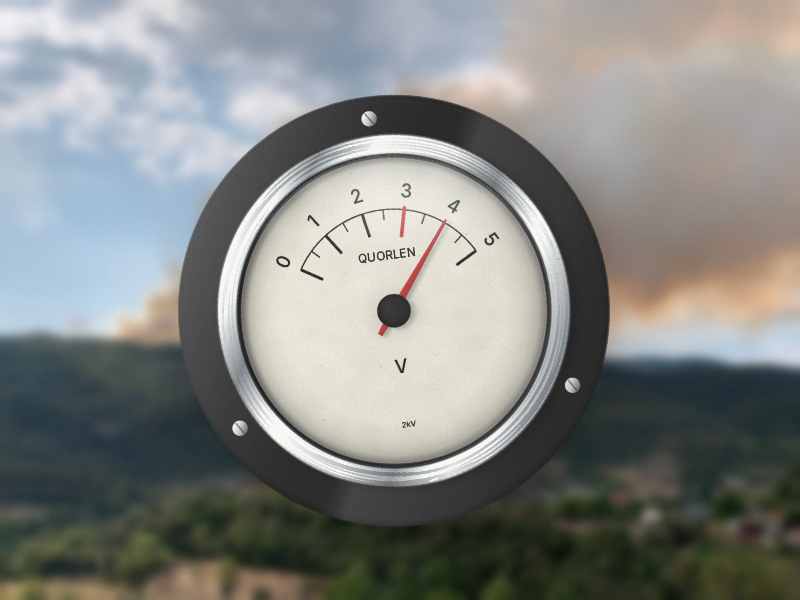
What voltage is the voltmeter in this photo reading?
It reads 4 V
